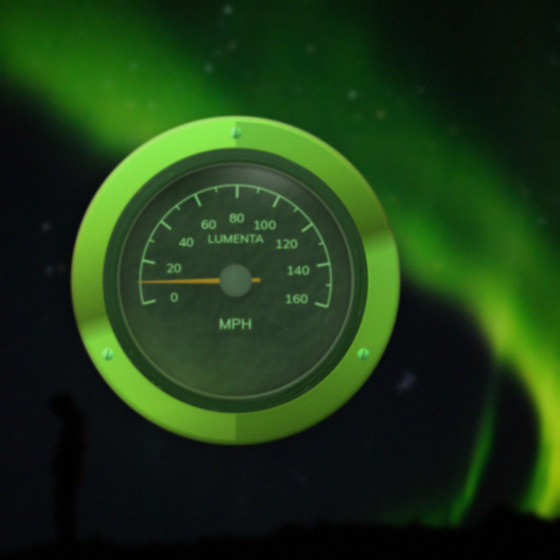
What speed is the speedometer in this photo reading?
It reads 10 mph
